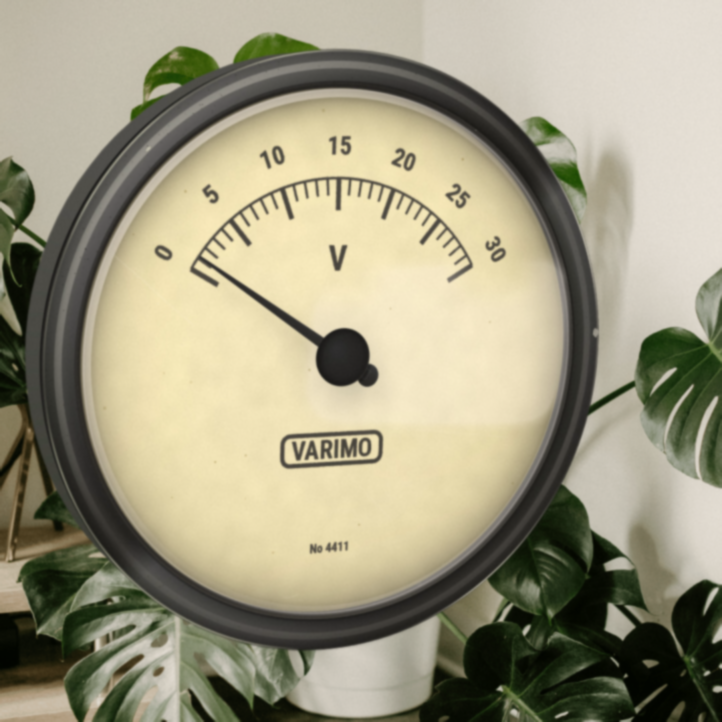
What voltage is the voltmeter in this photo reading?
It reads 1 V
